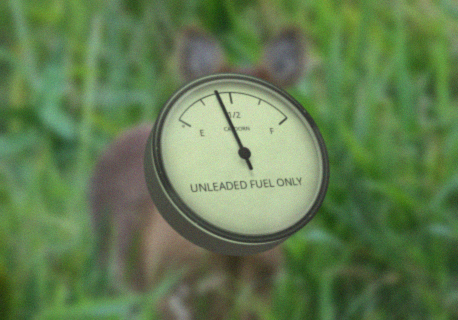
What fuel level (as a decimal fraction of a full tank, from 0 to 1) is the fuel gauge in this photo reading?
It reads 0.375
